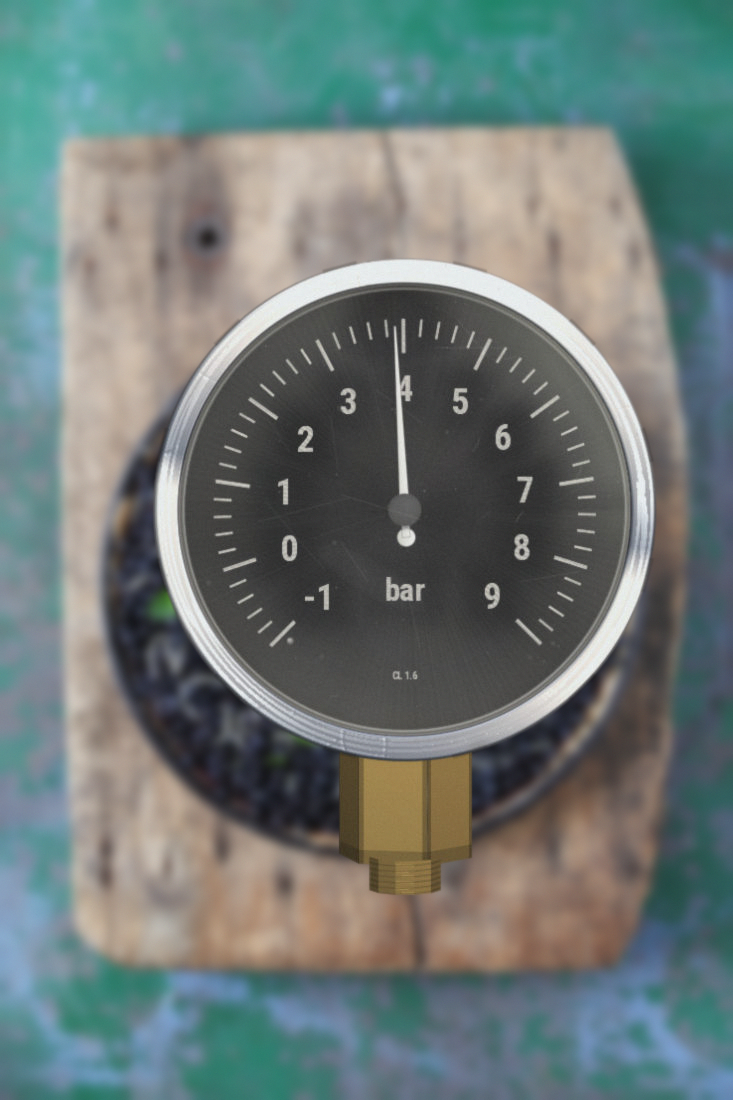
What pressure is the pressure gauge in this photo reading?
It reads 3.9 bar
